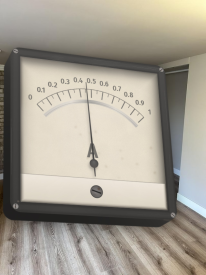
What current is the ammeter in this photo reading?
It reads 0.45 A
